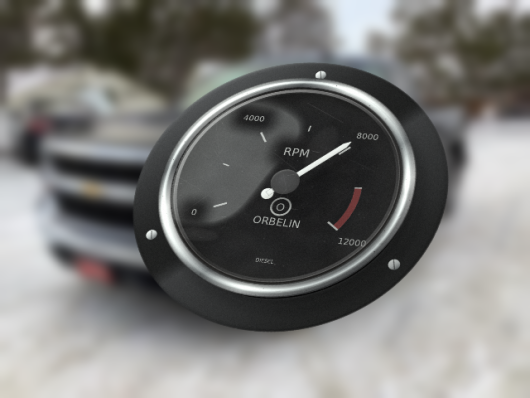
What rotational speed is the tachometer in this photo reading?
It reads 8000 rpm
